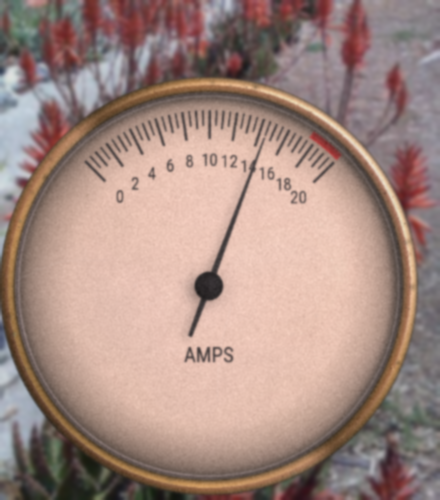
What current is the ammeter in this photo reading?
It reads 14.5 A
